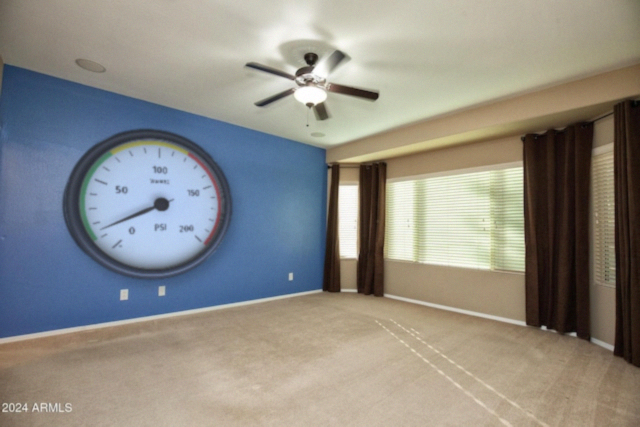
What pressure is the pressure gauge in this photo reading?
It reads 15 psi
